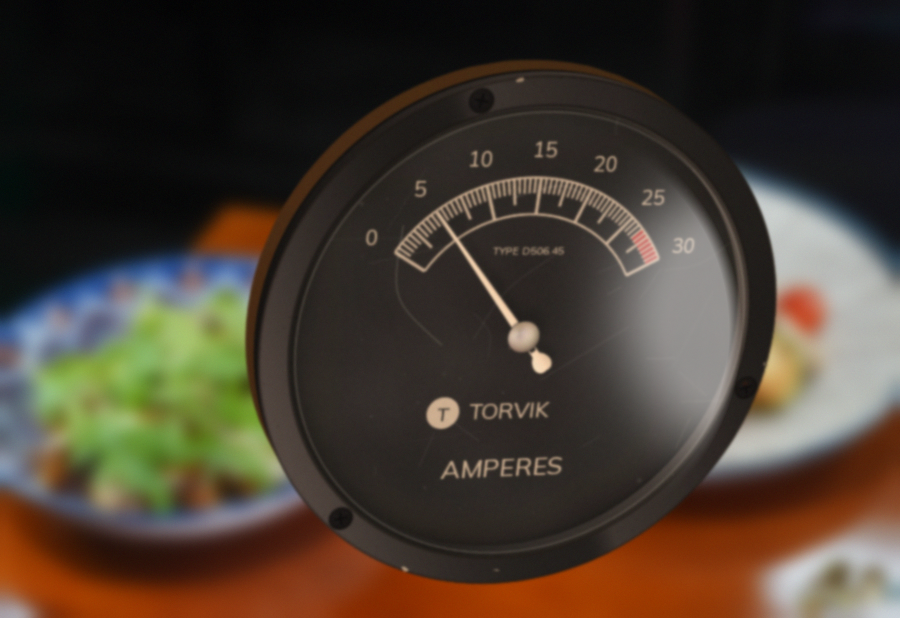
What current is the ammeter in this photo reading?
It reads 5 A
